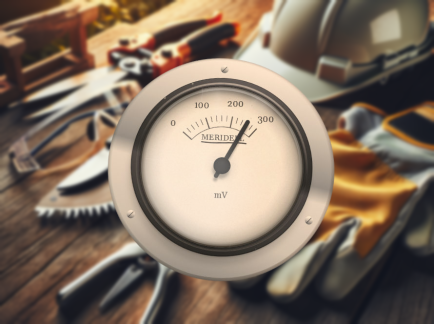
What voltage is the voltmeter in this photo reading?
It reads 260 mV
